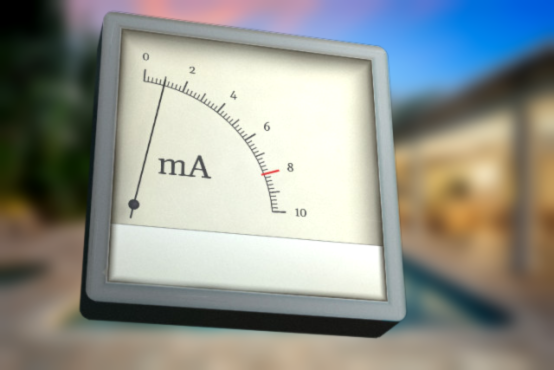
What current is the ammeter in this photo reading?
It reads 1 mA
